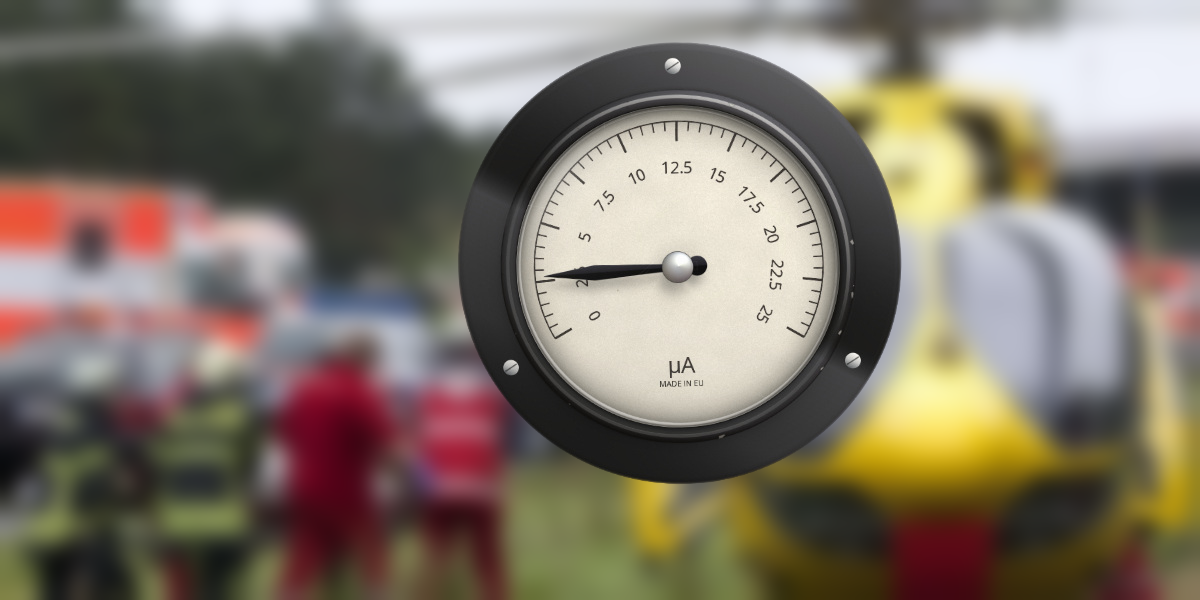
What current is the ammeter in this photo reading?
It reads 2.75 µA
